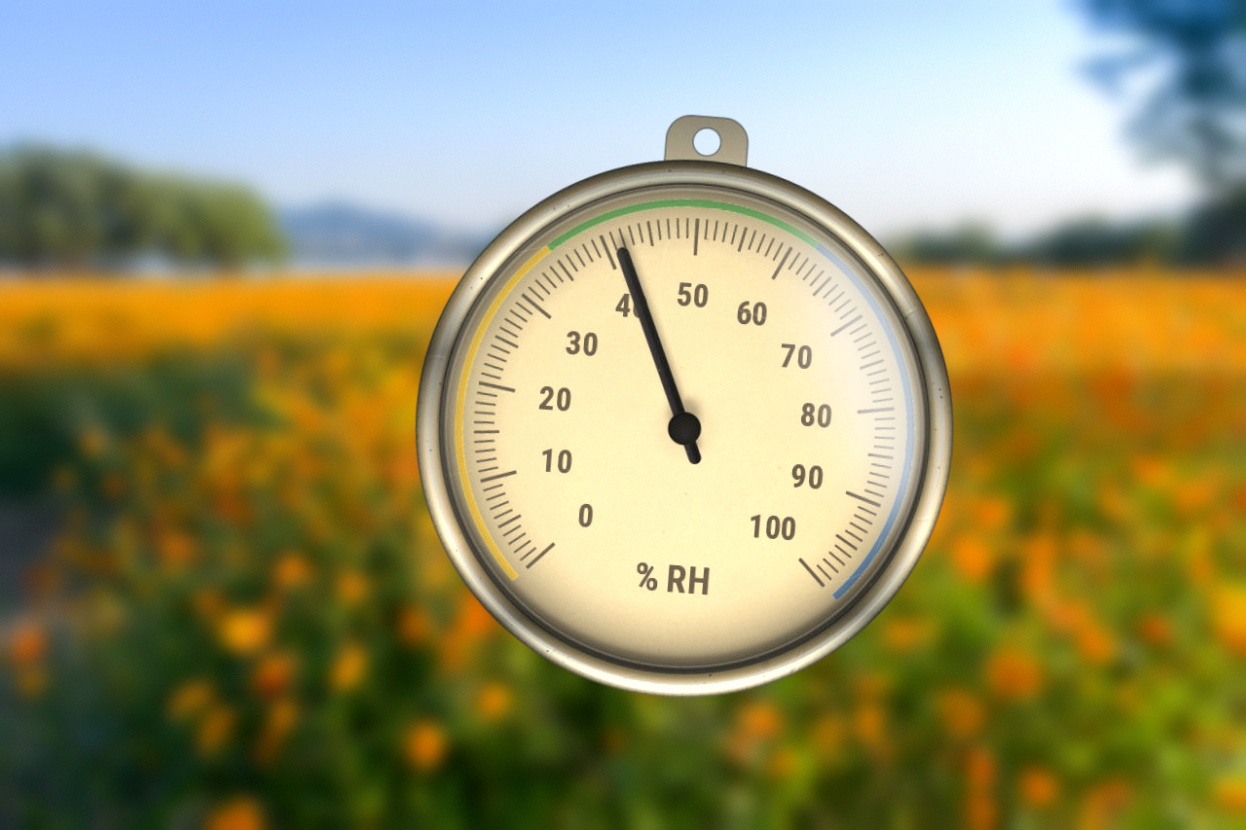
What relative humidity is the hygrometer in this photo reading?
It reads 41.5 %
